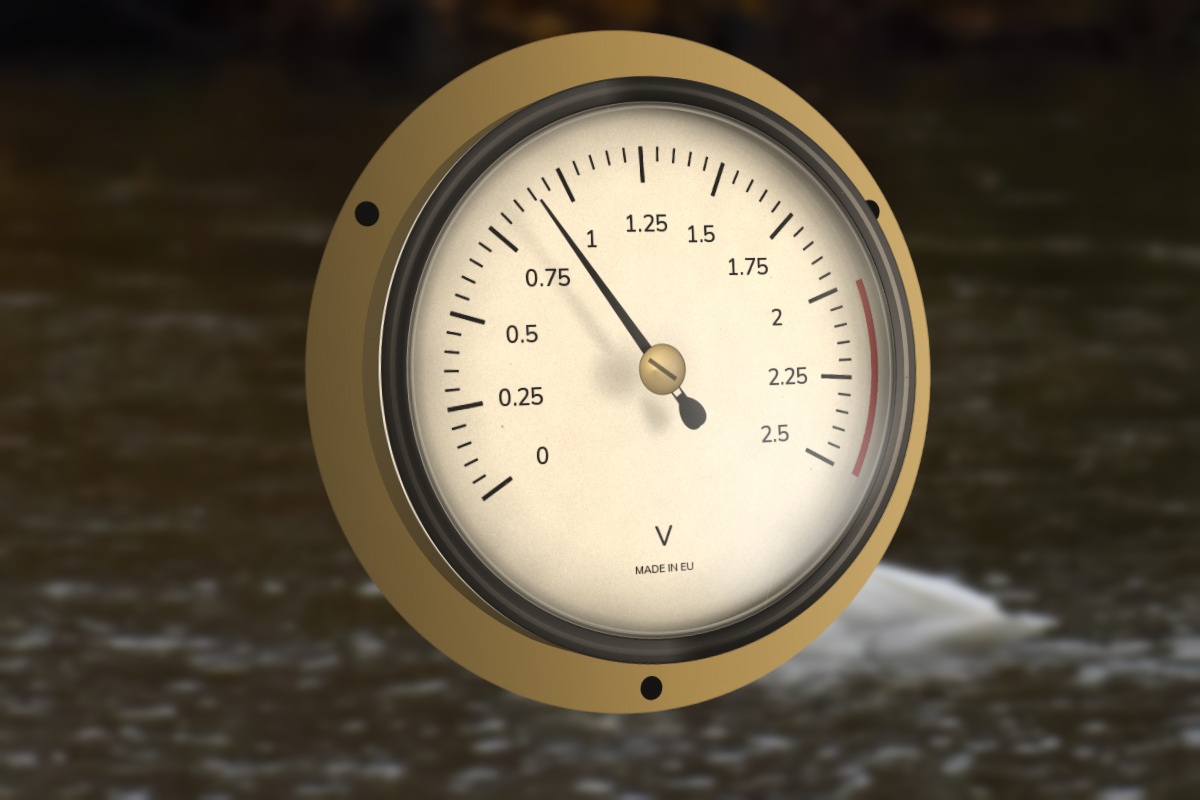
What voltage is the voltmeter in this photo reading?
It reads 0.9 V
